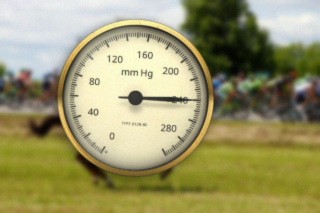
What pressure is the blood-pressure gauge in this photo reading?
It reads 240 mmHg
